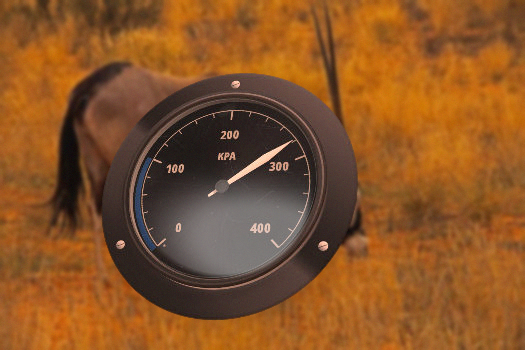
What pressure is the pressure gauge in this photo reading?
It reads 280 kPa
